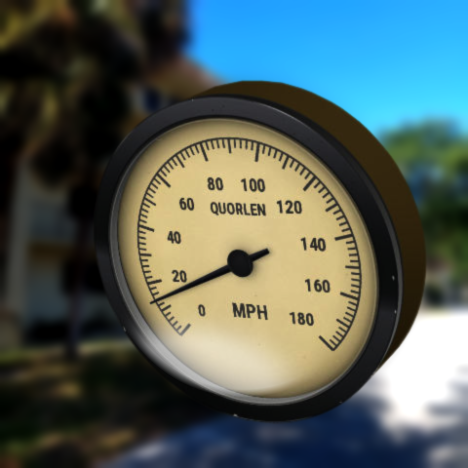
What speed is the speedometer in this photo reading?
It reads 14 mph
